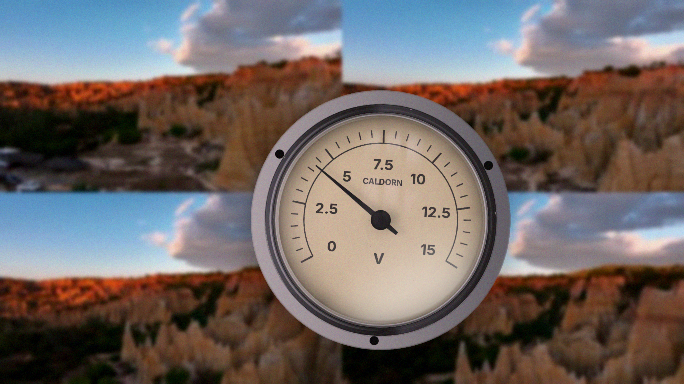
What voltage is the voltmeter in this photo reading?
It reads 4.25 V
